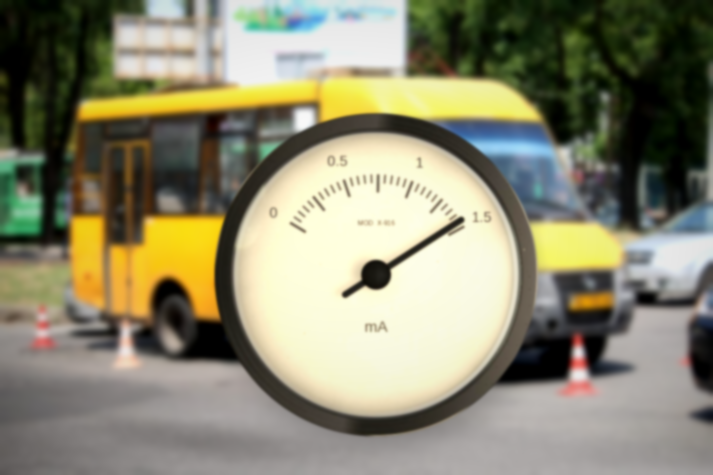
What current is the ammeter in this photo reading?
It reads 1.45 mA
